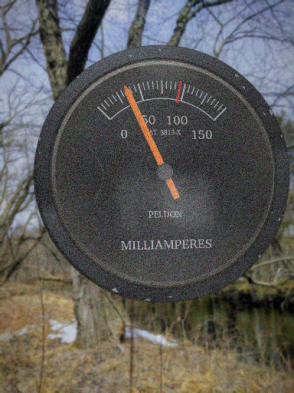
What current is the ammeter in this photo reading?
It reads 35 mA
